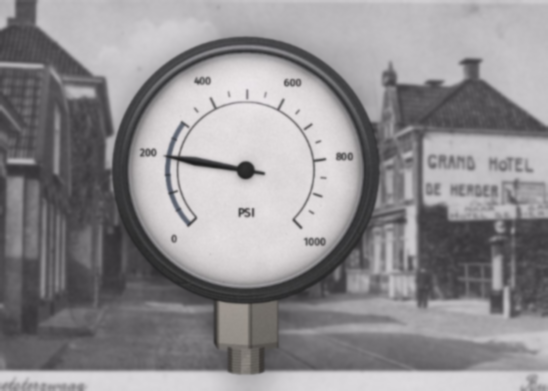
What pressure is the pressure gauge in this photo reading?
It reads 200 psi
